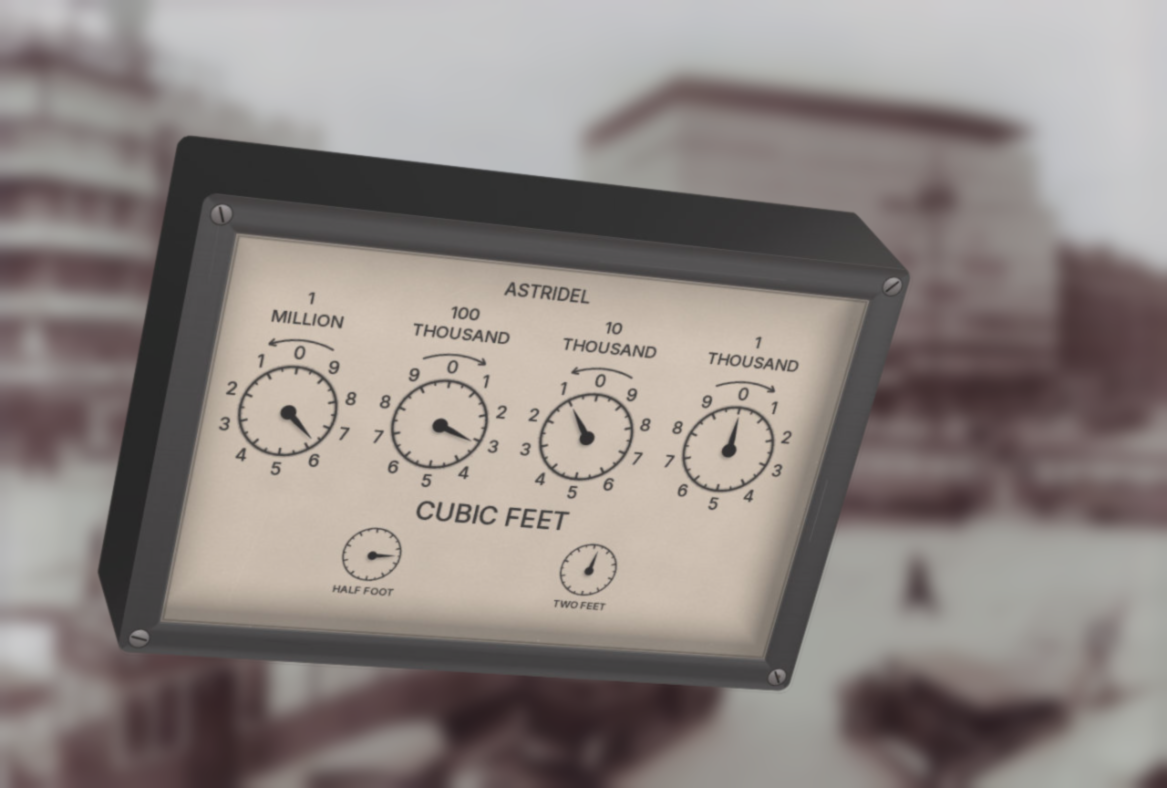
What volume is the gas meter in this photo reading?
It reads 631000 ft³
